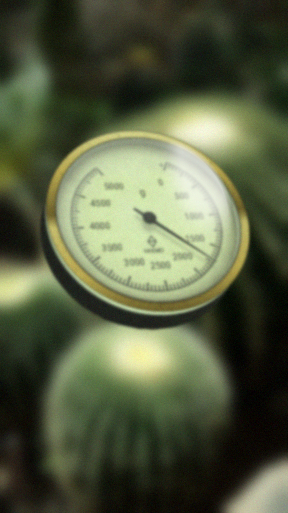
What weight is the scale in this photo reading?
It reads 1750 g
